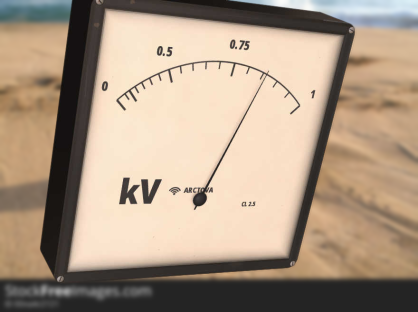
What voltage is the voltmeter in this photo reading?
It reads 0.85 kV
